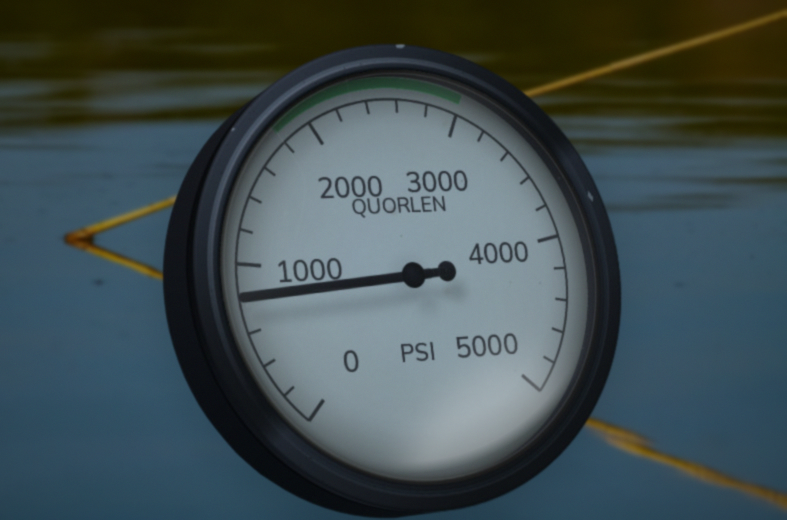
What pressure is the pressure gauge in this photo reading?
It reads 800 psi
